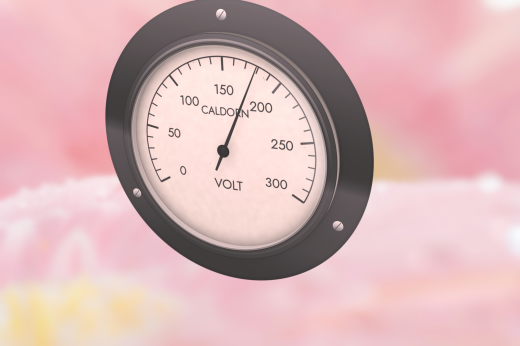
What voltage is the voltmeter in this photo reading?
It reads 180 V
